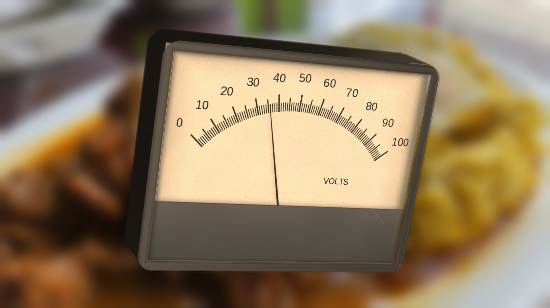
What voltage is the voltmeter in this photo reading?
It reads 35 V
